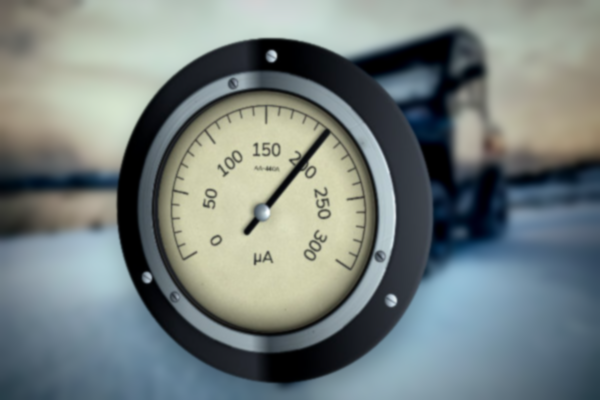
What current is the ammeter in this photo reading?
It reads 200 µA
